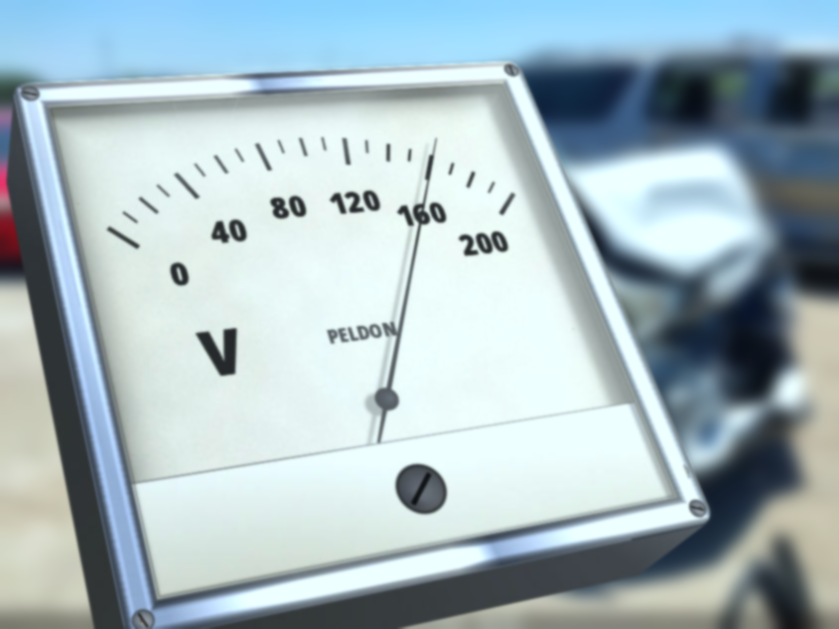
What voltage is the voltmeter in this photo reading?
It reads 160 V
